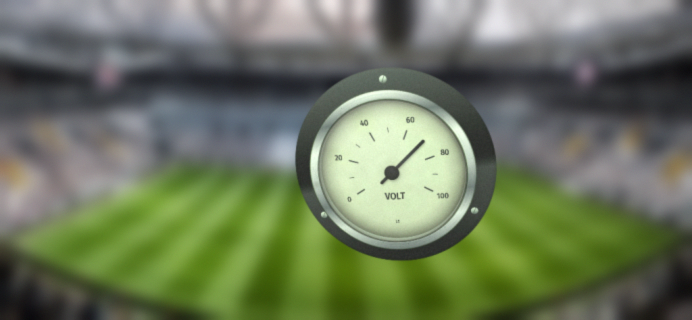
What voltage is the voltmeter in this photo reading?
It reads 70 V
